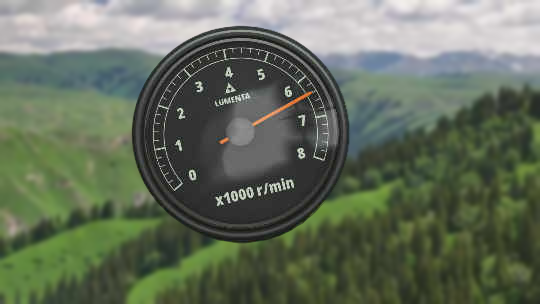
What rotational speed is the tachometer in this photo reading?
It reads 6400 rpm
